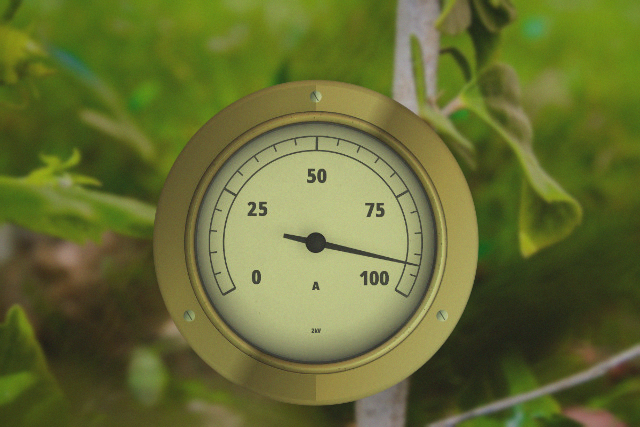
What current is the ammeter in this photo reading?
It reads 92.5 A
